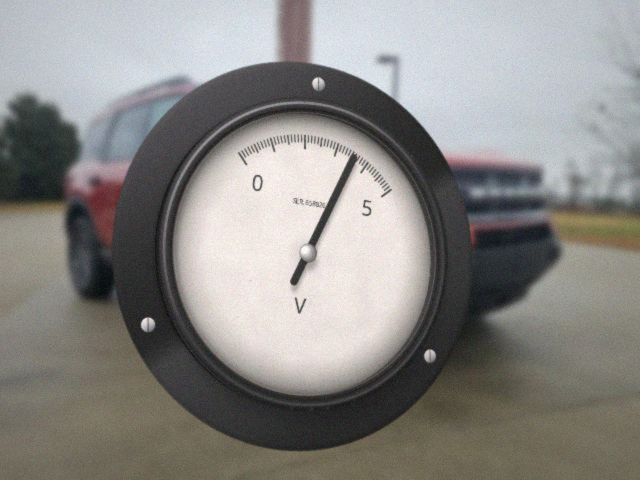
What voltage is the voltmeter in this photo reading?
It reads 3.5 V
